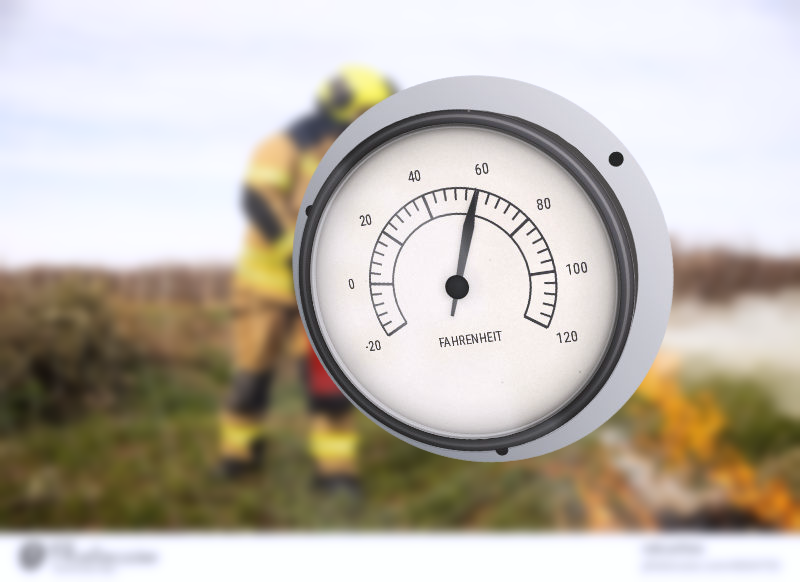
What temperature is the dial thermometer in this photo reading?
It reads 60 °F
